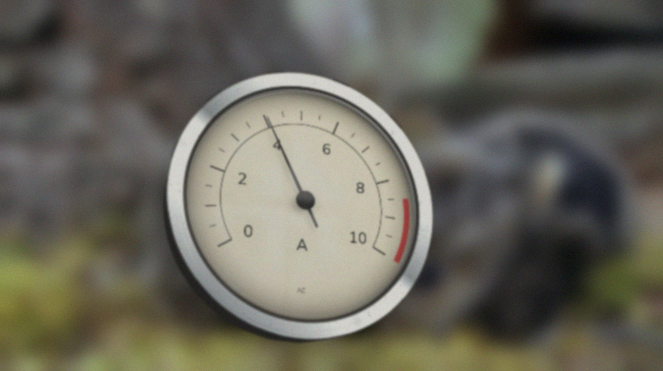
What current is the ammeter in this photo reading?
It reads 4 A
